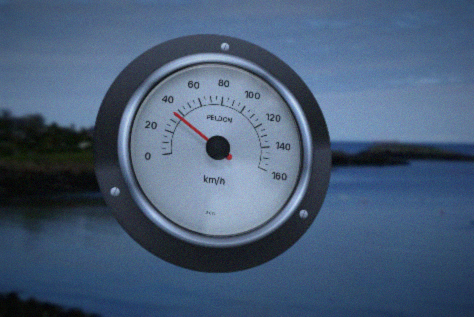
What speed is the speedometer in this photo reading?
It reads 35 km/h
